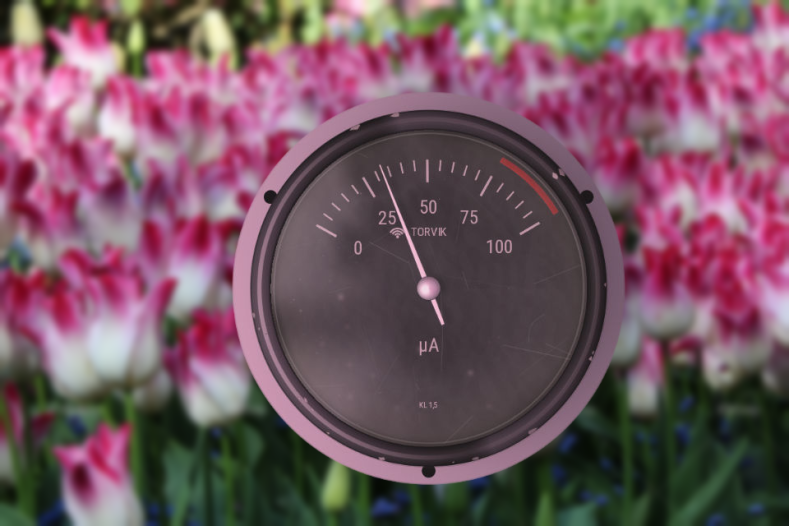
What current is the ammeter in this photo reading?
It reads 32.5 µA
